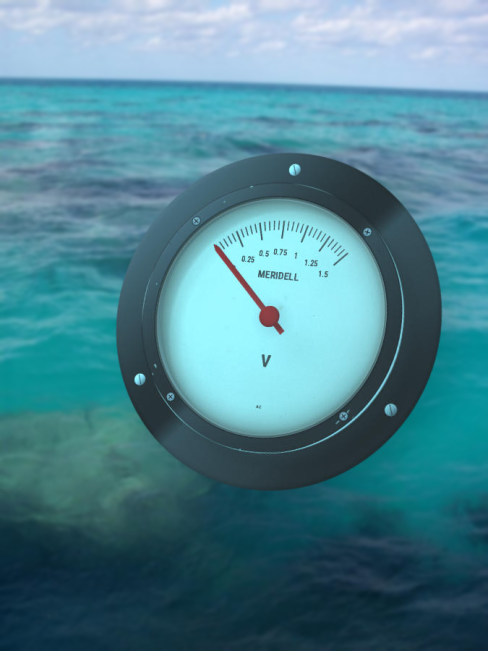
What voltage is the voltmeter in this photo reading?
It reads 0 V
